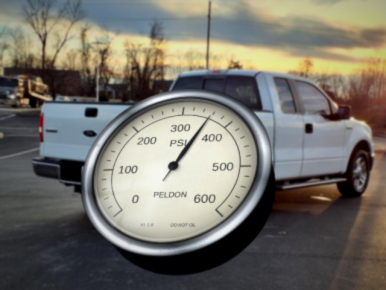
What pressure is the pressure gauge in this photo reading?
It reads 360 psi
